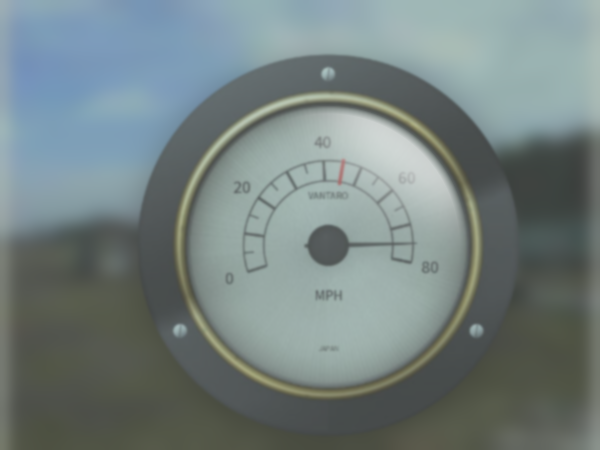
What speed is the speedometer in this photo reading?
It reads 75 mph
